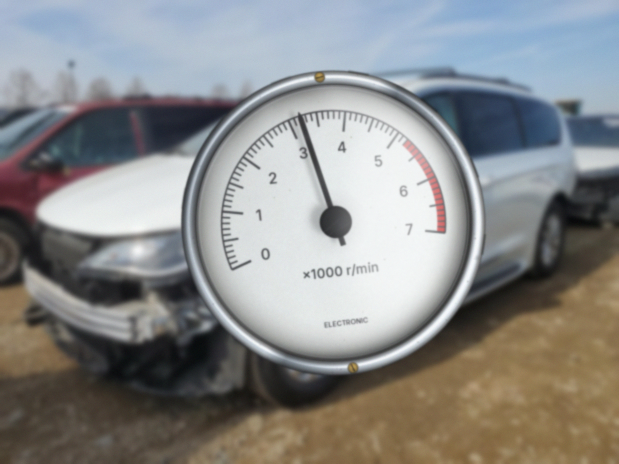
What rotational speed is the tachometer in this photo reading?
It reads 3200 rpm
